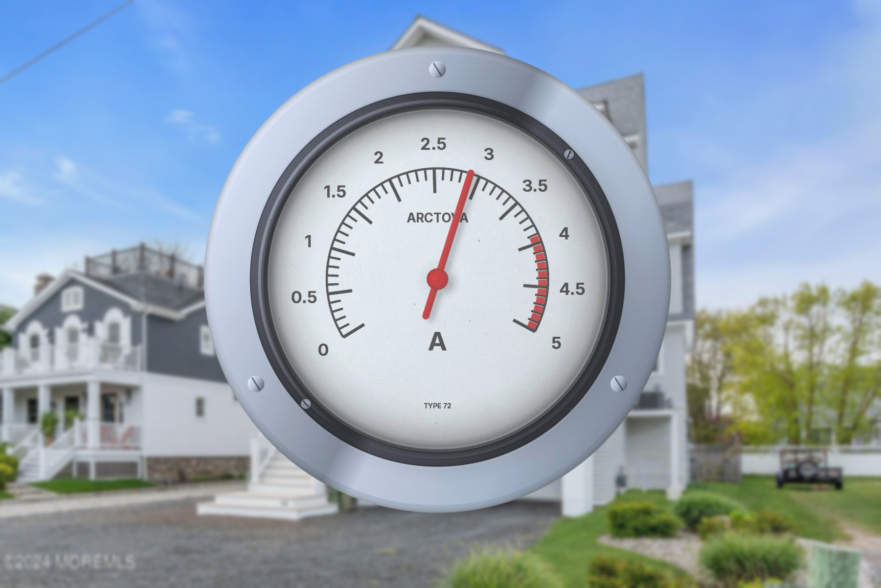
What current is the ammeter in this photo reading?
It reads 2.9 A
